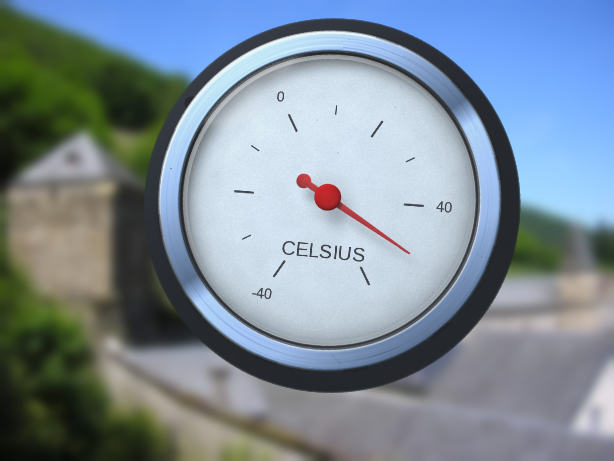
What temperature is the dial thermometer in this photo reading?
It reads 50 °C
